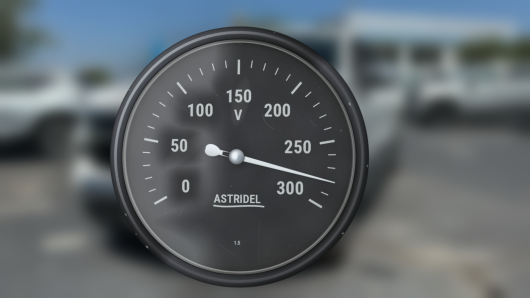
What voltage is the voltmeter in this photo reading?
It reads 280 V
